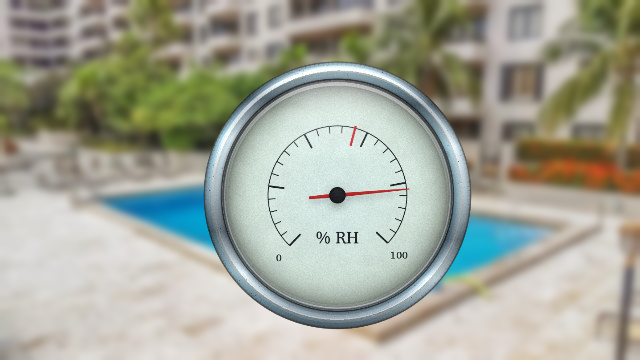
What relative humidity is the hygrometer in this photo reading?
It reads 82 %
